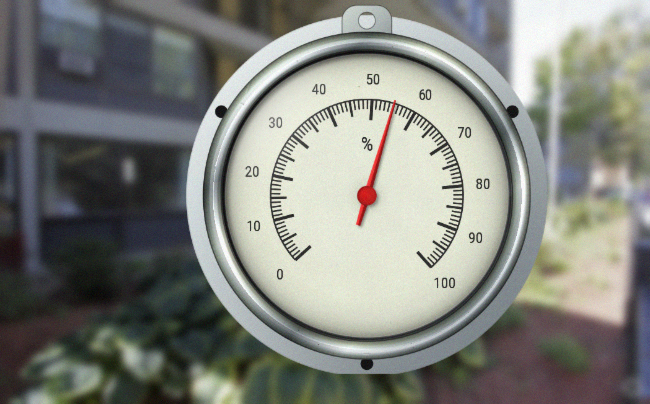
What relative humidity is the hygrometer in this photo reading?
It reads 55 %
